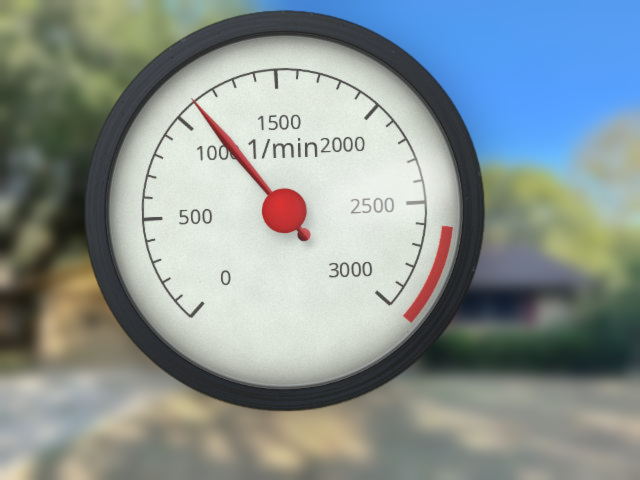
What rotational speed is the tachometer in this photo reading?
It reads 1100 rpm
